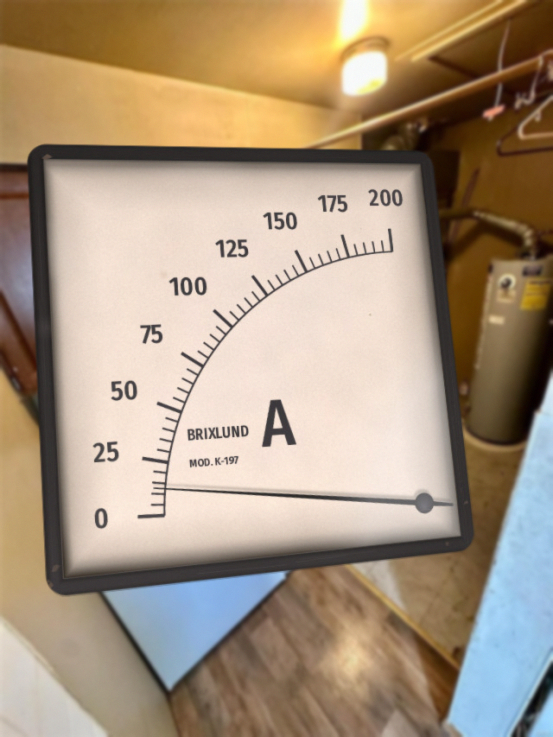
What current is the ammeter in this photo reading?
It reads 12.5 A
